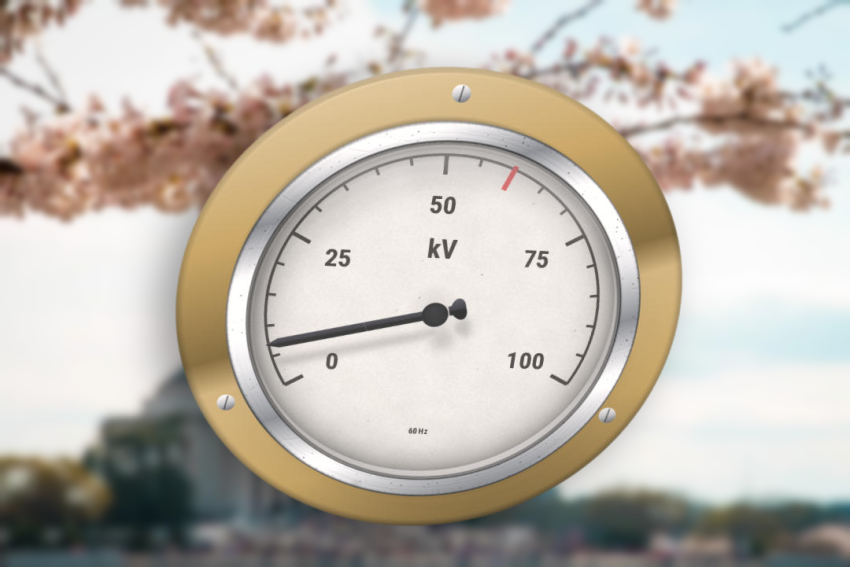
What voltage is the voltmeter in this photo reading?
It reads 7.5 kV
